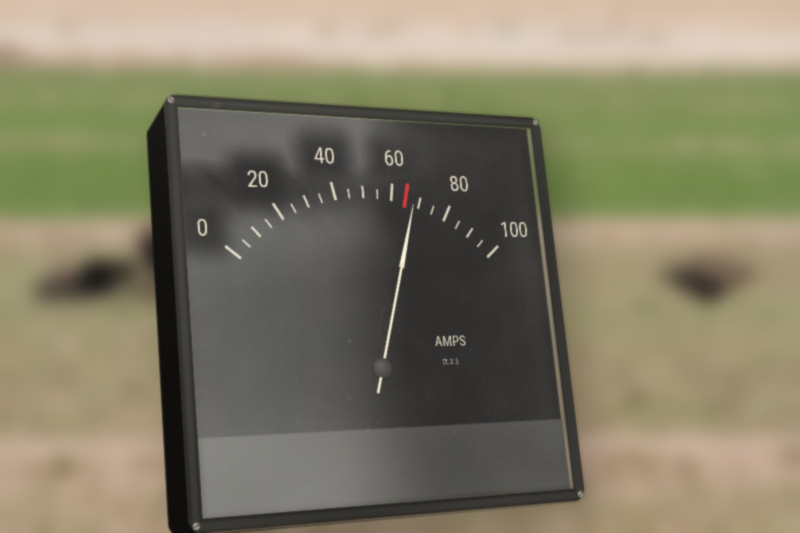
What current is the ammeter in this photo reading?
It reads 67.5 A
